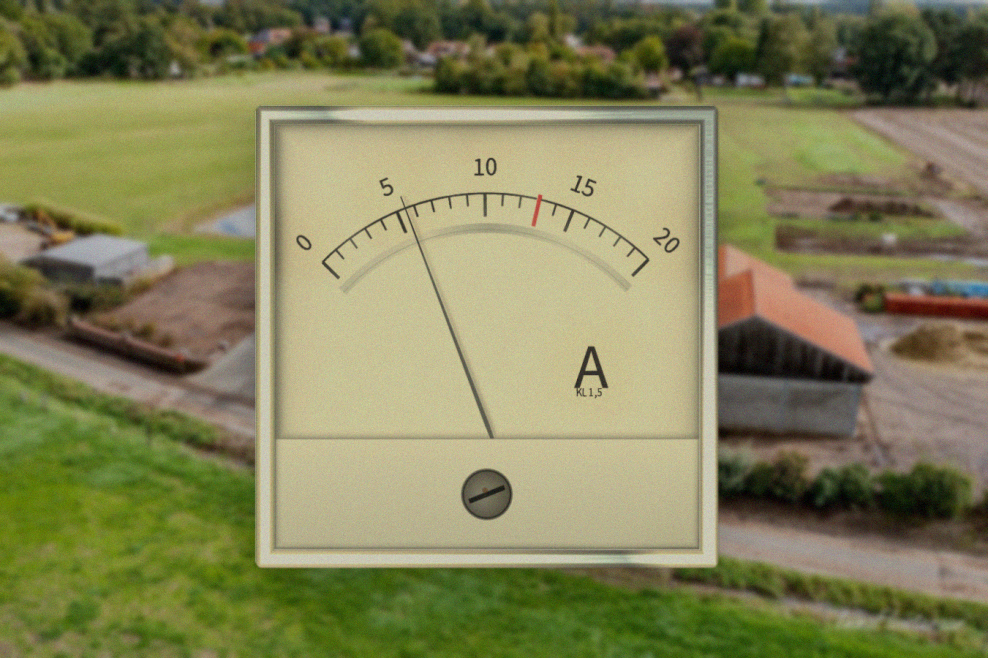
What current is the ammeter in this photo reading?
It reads 5.5 A
